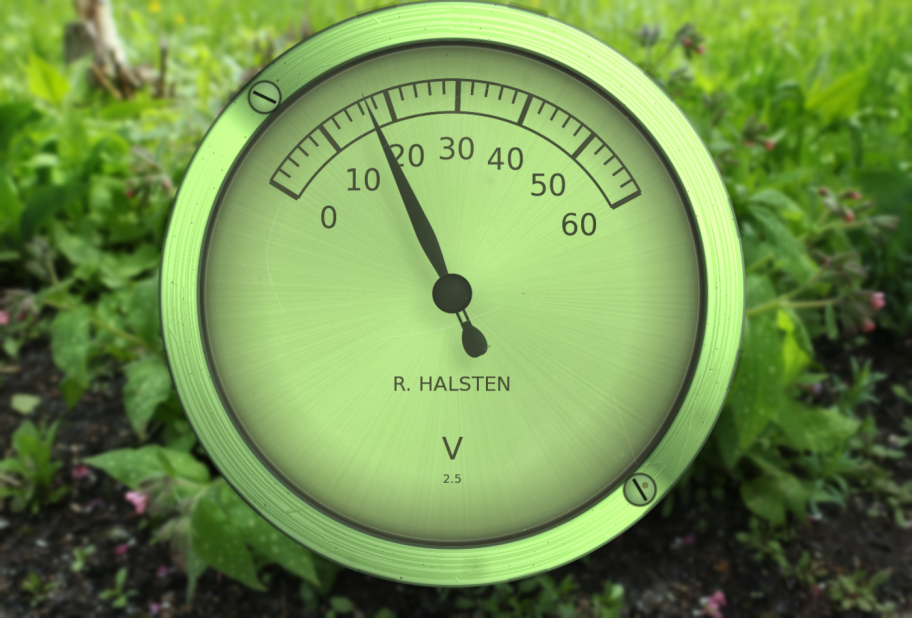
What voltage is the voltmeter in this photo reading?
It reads 17 V
